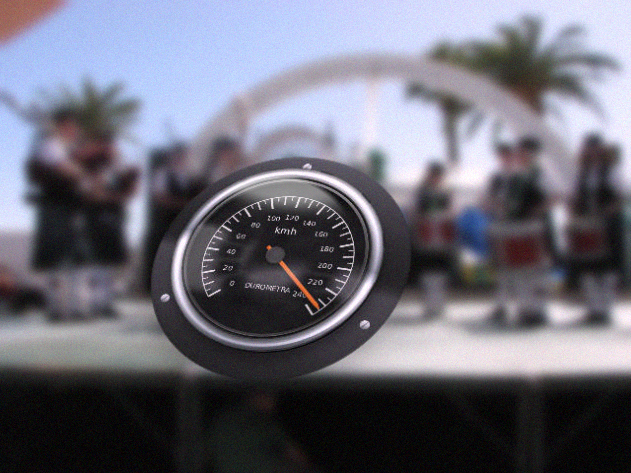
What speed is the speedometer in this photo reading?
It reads 235 km/h
